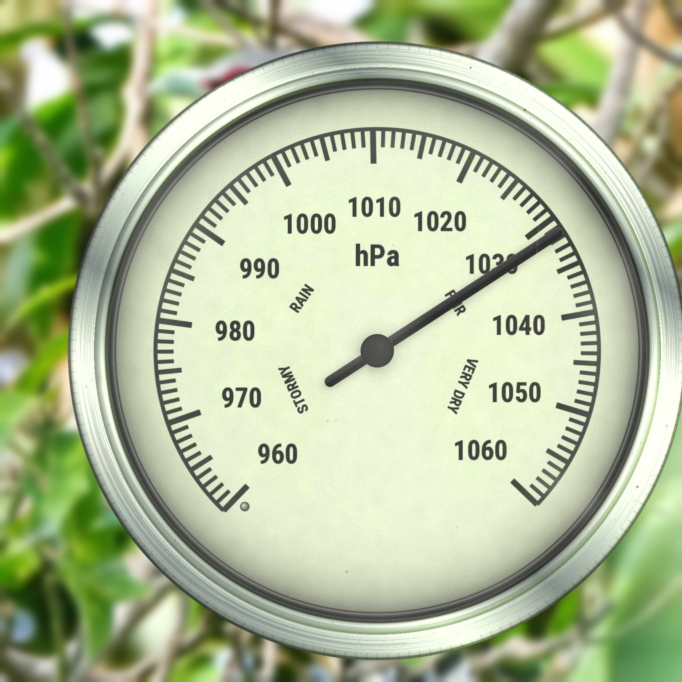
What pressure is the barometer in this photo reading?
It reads 1031.5 hPa
